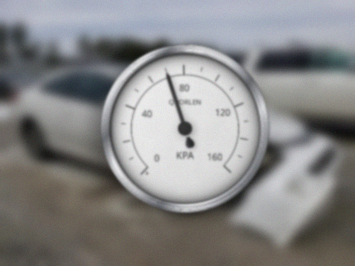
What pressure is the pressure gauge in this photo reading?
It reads 70 kPa
